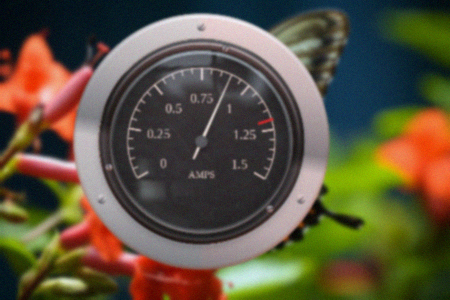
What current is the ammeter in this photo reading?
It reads 0.9 A
